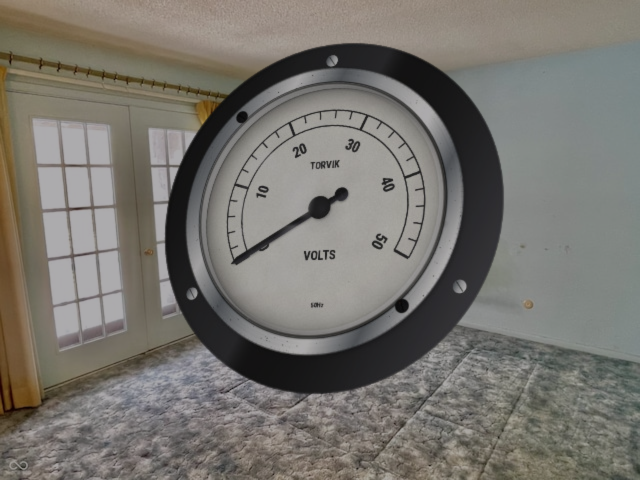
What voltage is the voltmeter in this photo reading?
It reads 0 V
